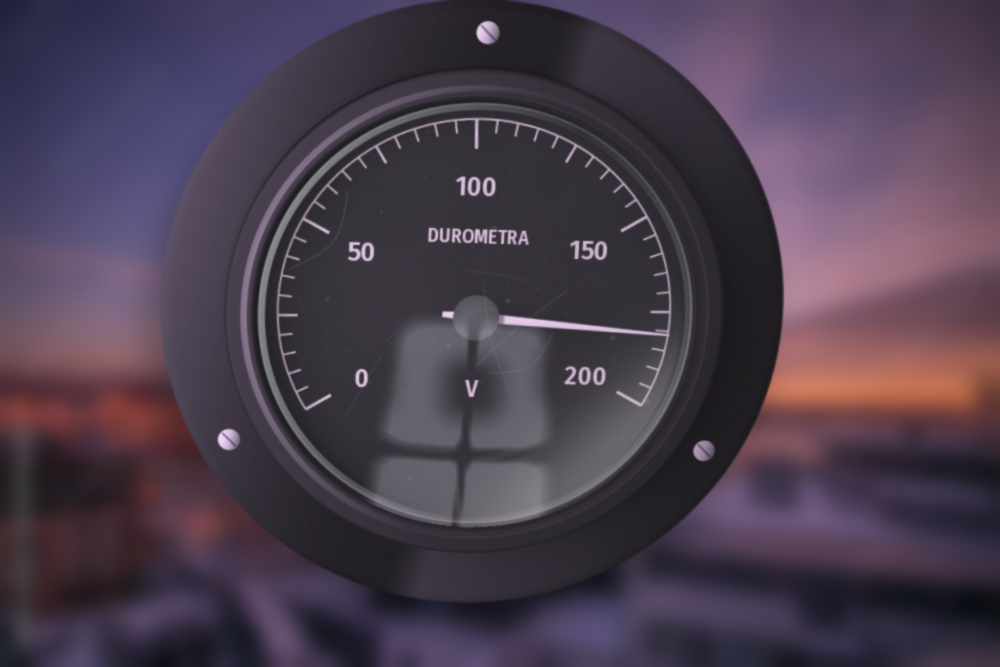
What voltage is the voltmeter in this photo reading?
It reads 180 V
